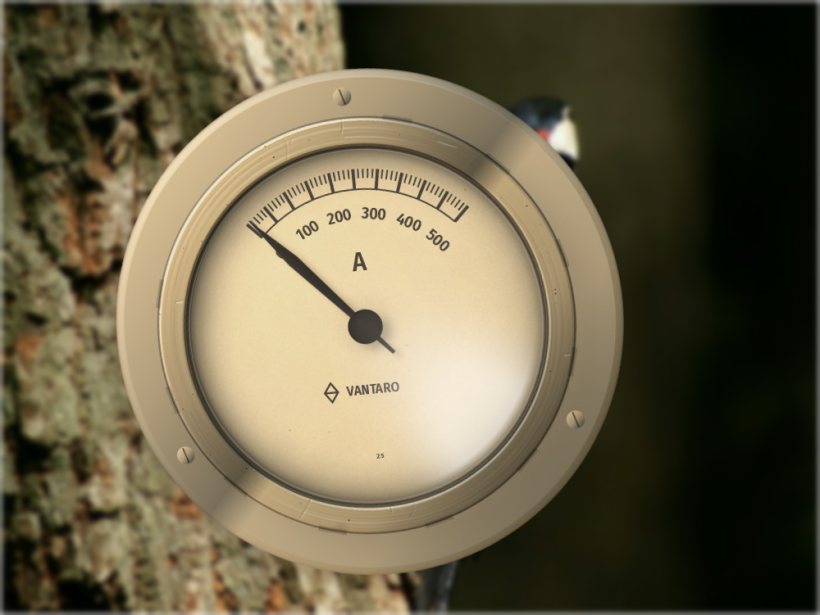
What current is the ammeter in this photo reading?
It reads 10 A
